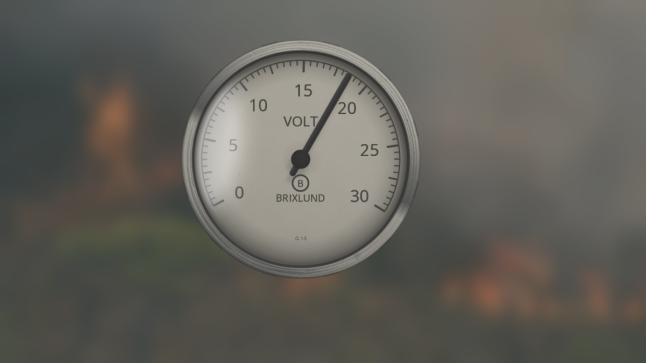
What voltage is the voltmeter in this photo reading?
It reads 18.5 V
